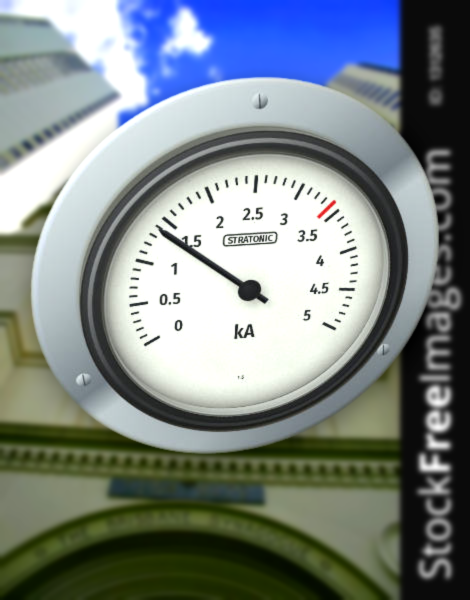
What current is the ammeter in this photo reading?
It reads 1.4 kA
